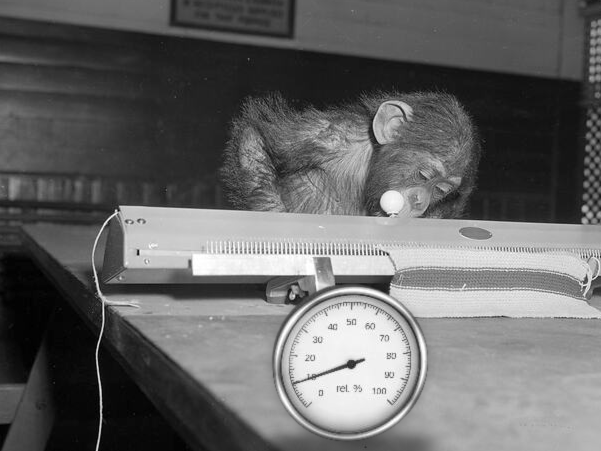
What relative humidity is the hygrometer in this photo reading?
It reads 10 %
